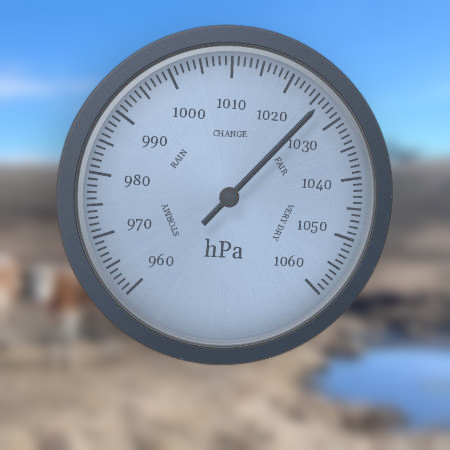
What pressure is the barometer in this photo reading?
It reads 1026 hPa
